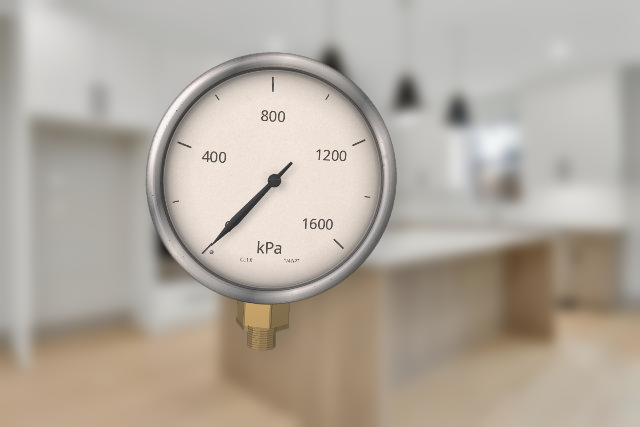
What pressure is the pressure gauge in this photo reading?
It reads 0 kPa
